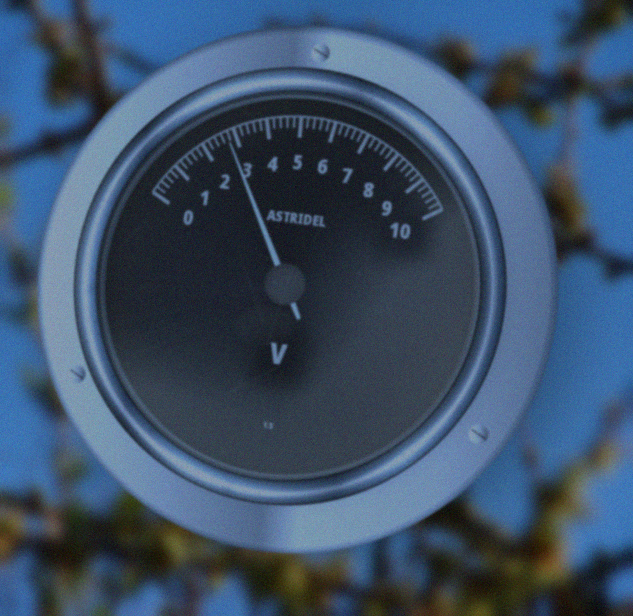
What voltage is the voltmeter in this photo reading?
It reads 2.8 V
